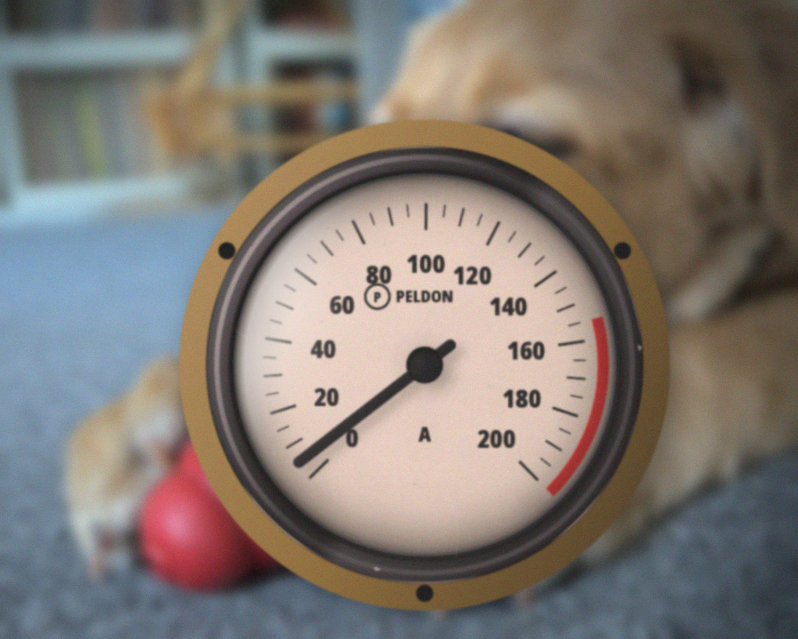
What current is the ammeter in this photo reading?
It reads 5 A
